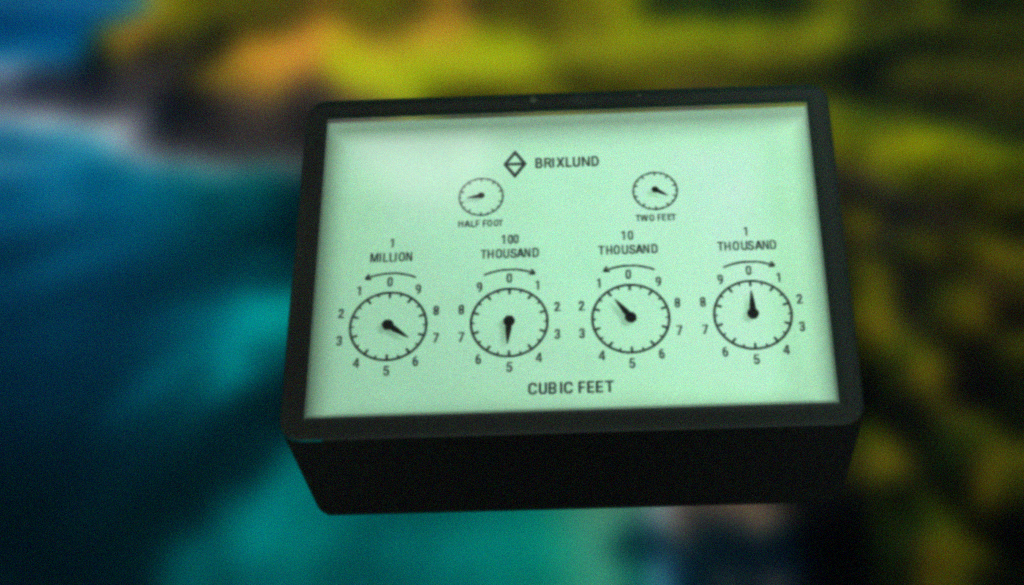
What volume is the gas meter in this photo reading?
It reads 651000 ft³
